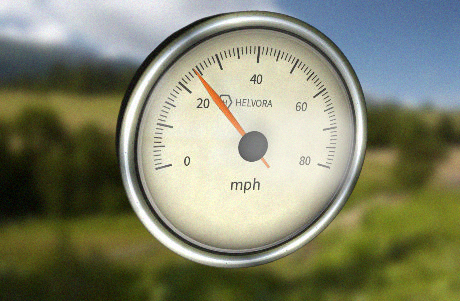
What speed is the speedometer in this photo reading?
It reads 24 mph
